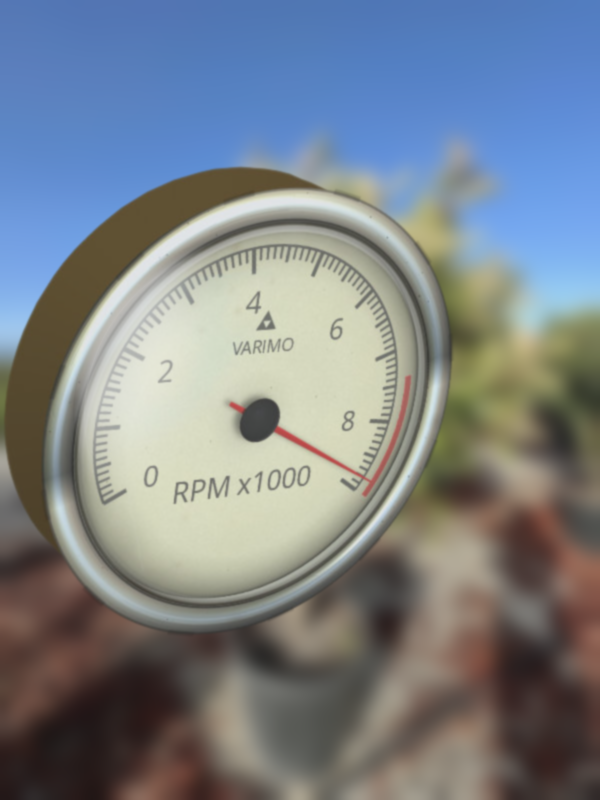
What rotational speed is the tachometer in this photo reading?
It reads 8800 rpm
